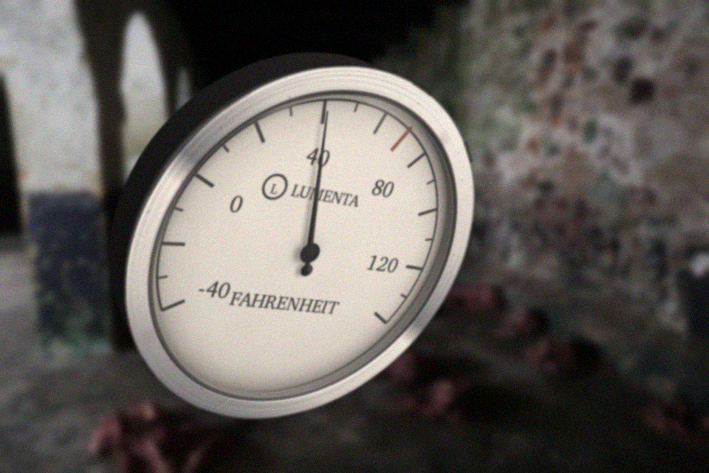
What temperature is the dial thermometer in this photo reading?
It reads 40 °F
